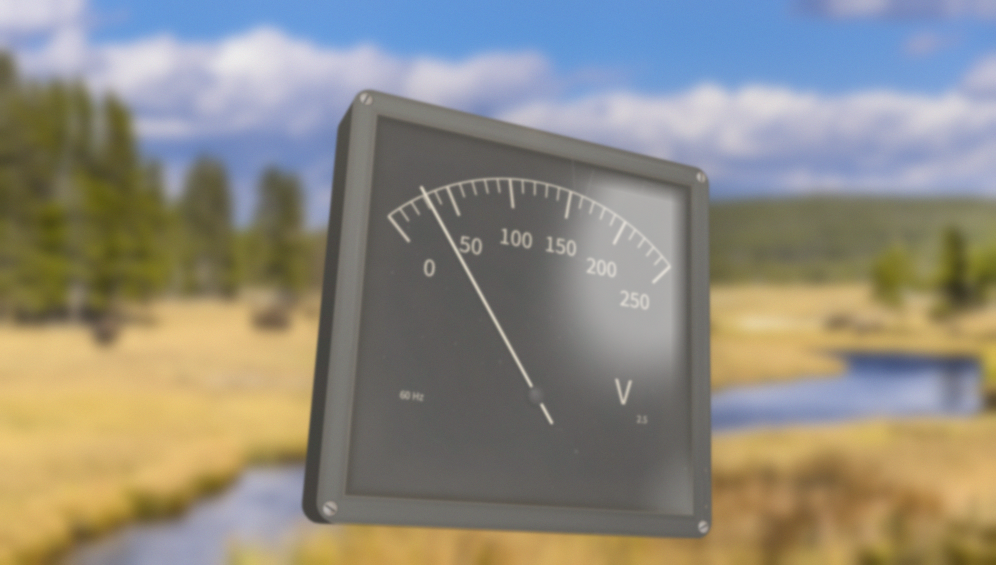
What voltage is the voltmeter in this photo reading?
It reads 30 V
